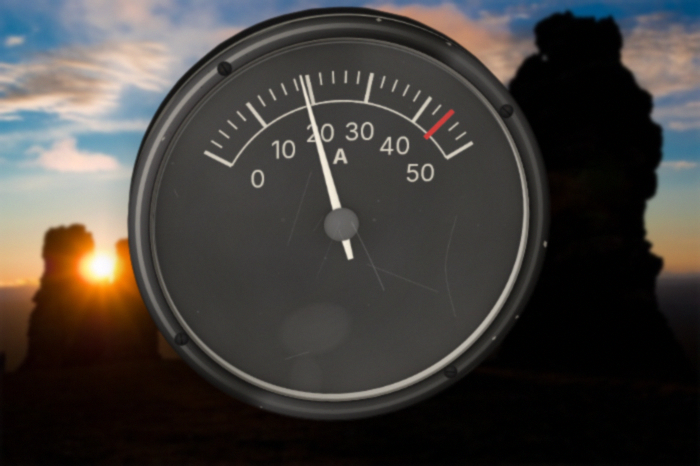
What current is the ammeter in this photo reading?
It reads 19 A
